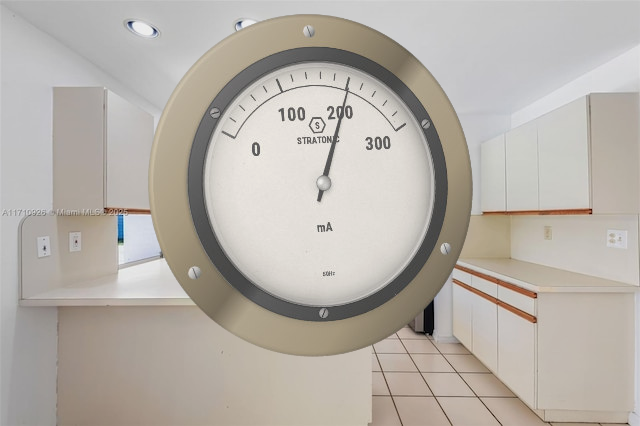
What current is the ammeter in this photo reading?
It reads 200 mA
